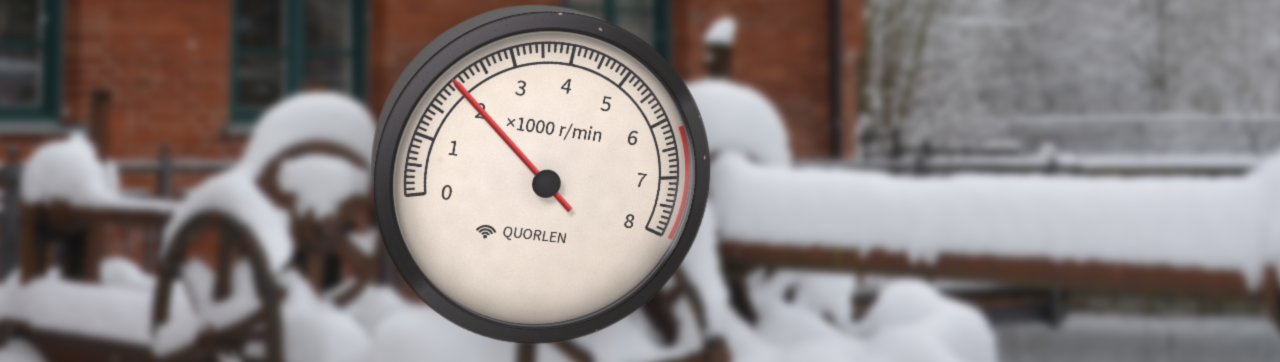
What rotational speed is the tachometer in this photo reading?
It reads 2000 rpm
